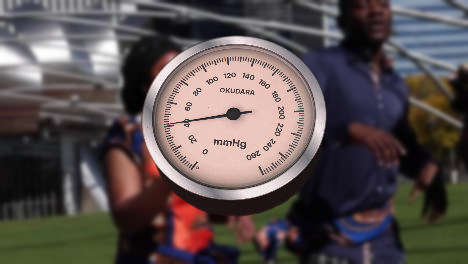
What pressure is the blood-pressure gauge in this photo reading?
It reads 40 mmHg
